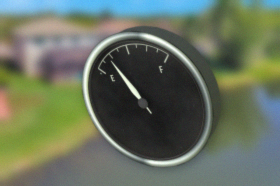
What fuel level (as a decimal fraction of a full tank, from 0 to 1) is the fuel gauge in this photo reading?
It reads 0.25
